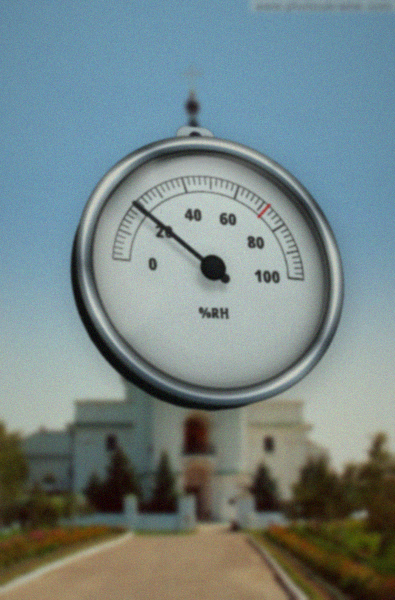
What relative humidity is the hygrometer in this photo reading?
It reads 20 %
